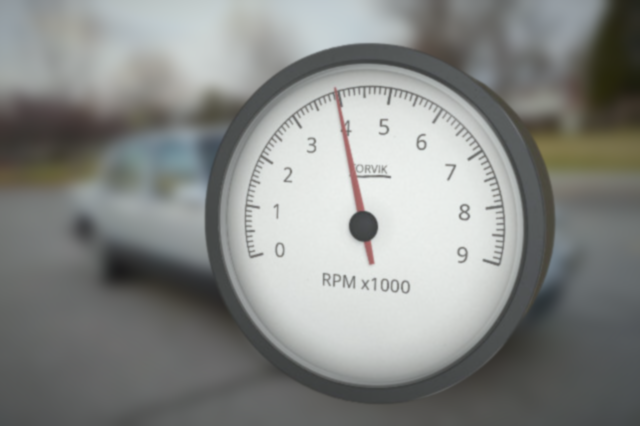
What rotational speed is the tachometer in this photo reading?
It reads 4000 rpm
